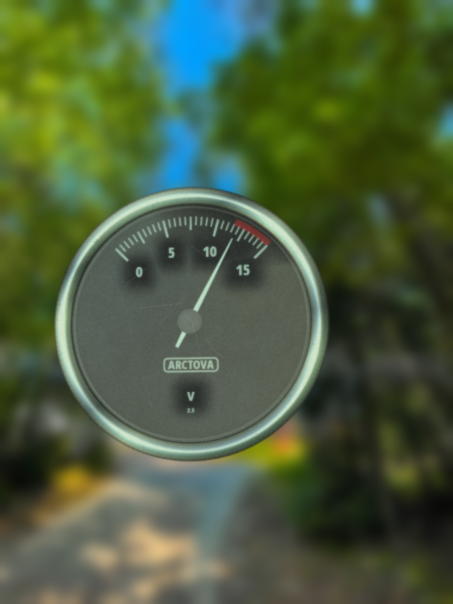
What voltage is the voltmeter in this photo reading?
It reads 12 V
